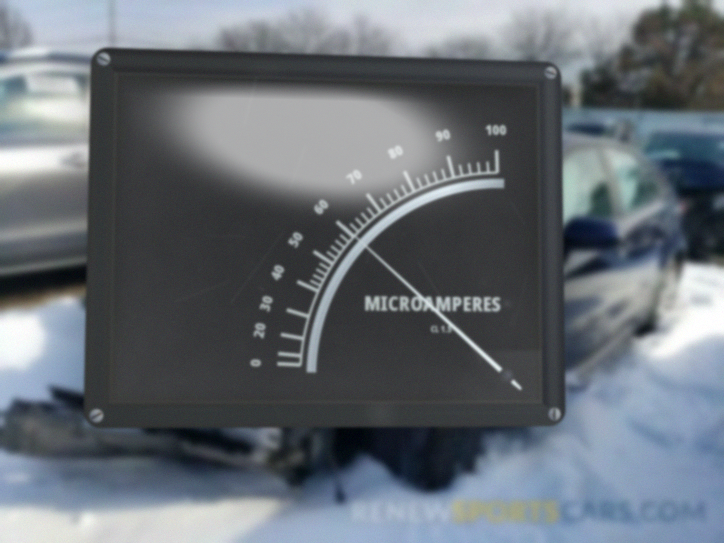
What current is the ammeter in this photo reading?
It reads 60 µA
